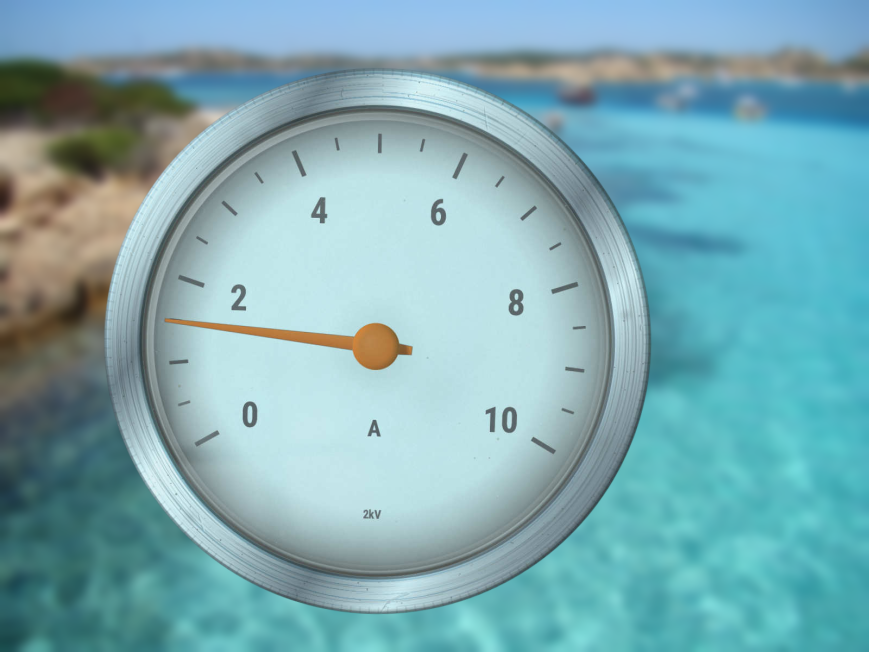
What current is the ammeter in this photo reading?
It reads 1.5 A
